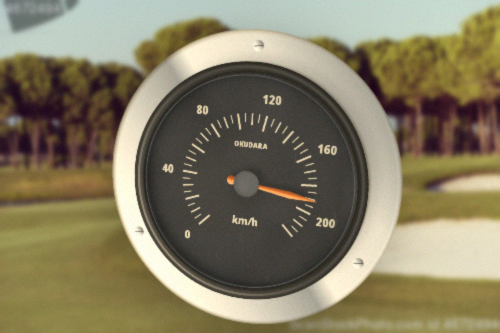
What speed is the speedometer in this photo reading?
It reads 190 km/h
